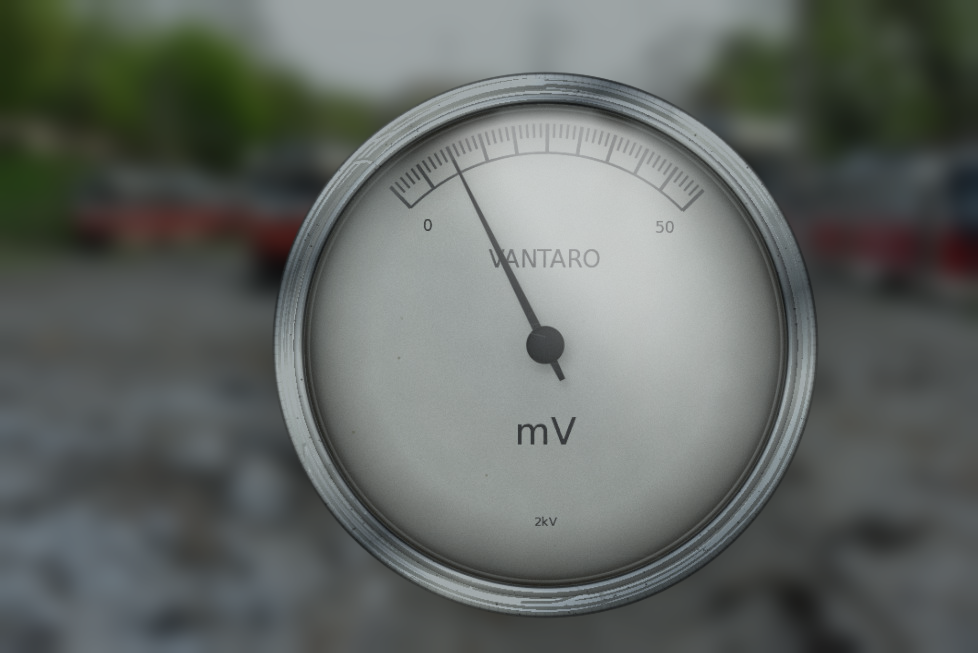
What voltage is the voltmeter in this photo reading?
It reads 10 mV
